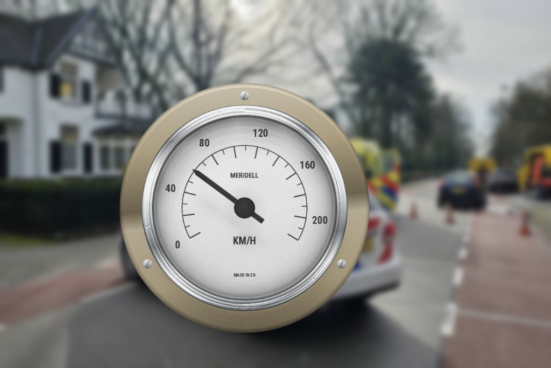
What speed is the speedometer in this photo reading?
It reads 60 km/h
